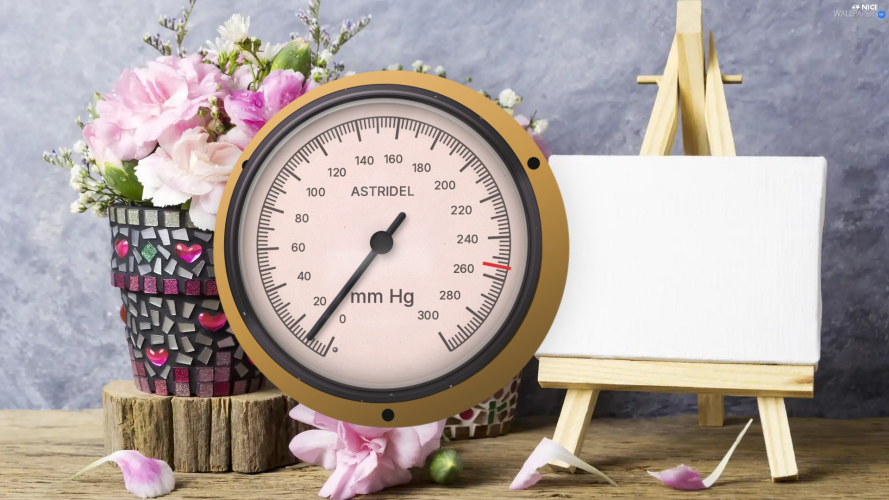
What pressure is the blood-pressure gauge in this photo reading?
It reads 10 mmHg
